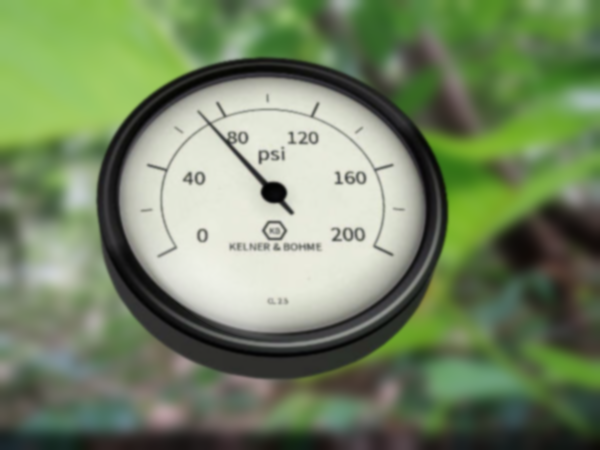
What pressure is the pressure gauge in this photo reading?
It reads 70 psi
